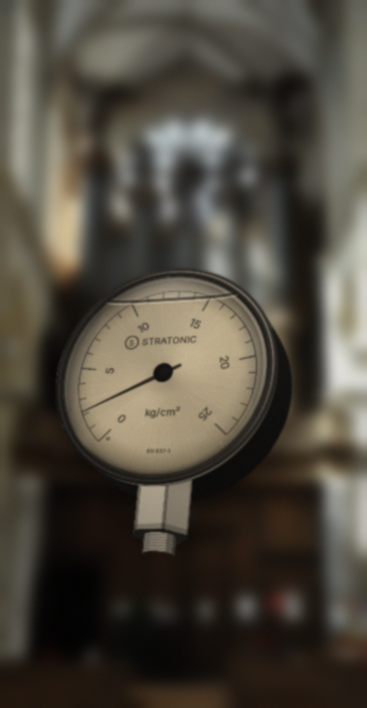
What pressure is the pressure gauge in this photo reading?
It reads 2 kg/cm²
